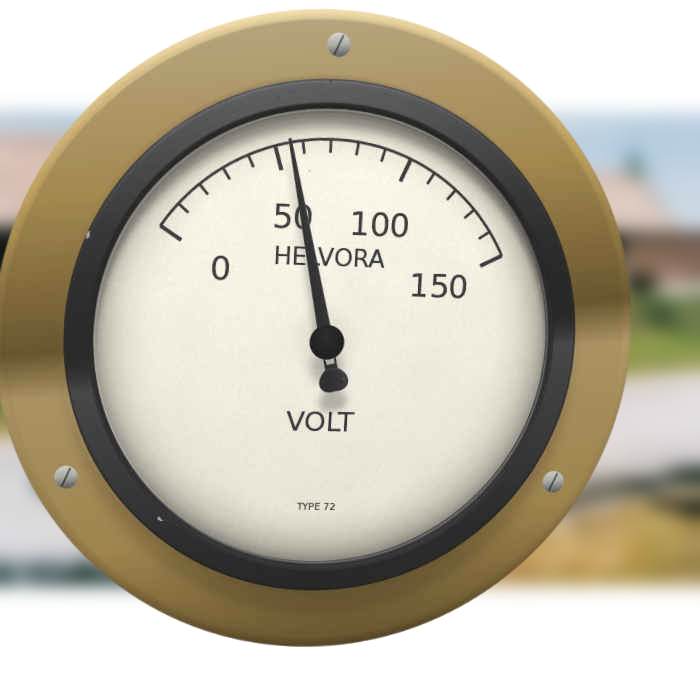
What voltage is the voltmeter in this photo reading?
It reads 55 V
